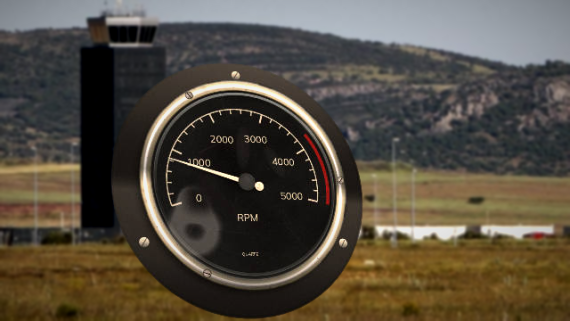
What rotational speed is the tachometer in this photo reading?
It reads 800 rpm
